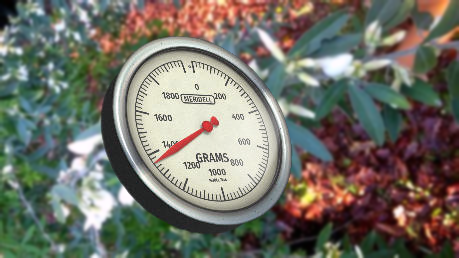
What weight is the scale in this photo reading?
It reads 1360 g
